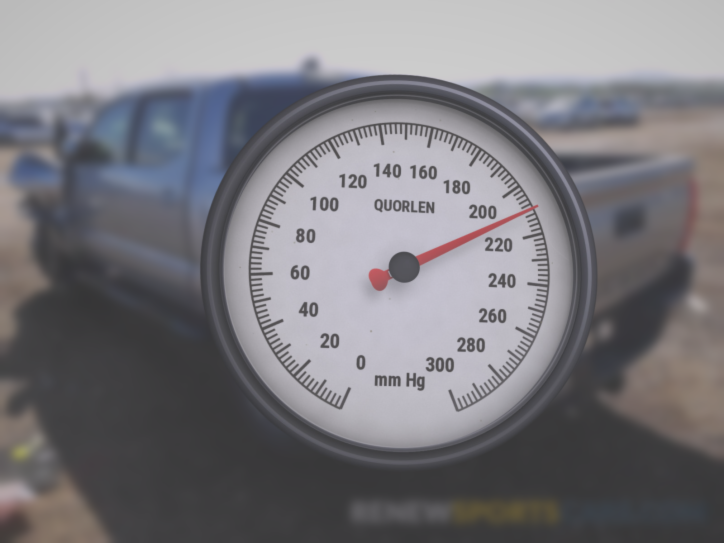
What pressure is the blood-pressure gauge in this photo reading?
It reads 210 mmHg
